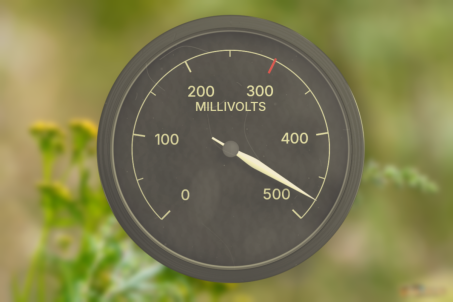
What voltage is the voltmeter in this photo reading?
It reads 475 mV
